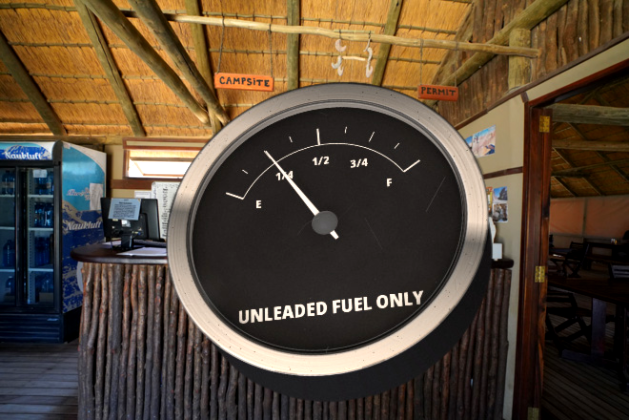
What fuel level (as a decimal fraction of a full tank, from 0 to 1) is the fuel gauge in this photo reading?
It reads 0.25
